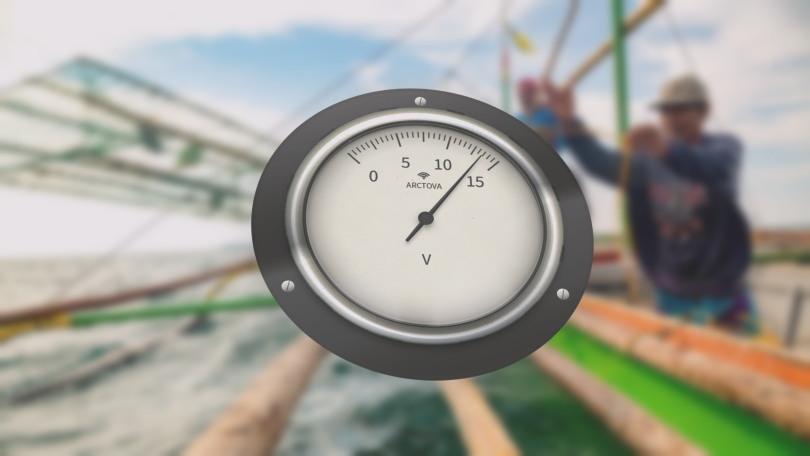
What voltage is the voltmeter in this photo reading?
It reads 13.5 V
